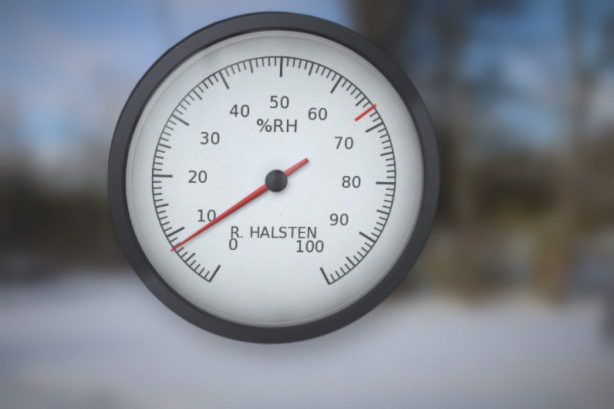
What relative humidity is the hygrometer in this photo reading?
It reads 8 %
